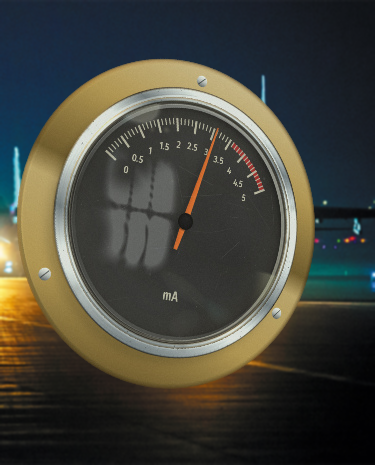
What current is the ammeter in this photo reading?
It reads 3 mA
